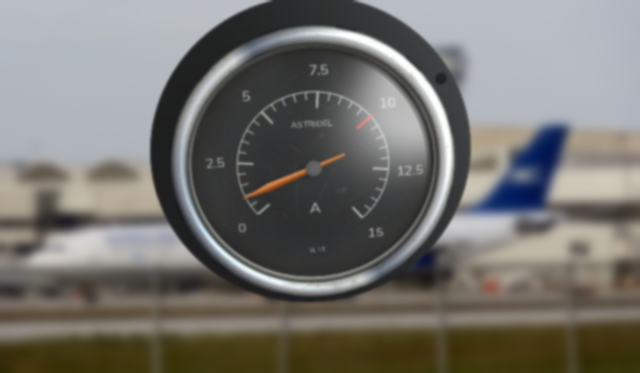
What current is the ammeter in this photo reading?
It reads 1 A
